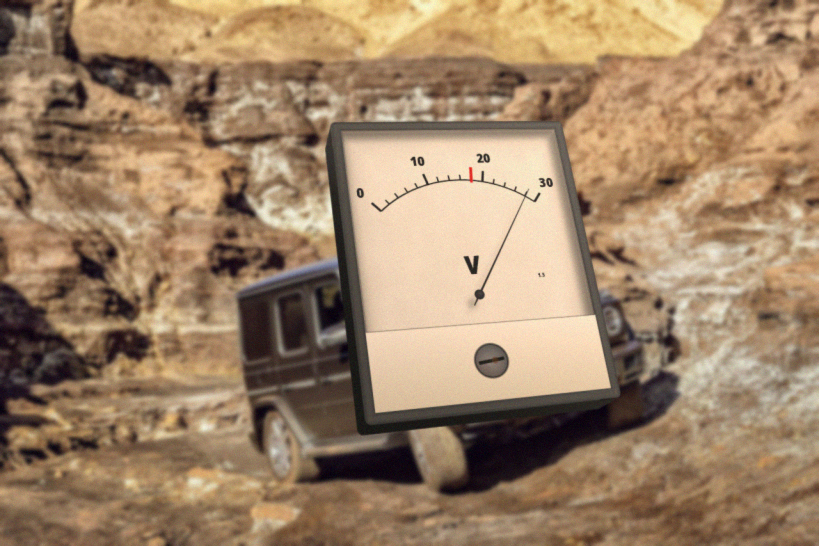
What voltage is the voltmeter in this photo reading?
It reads 28 V
